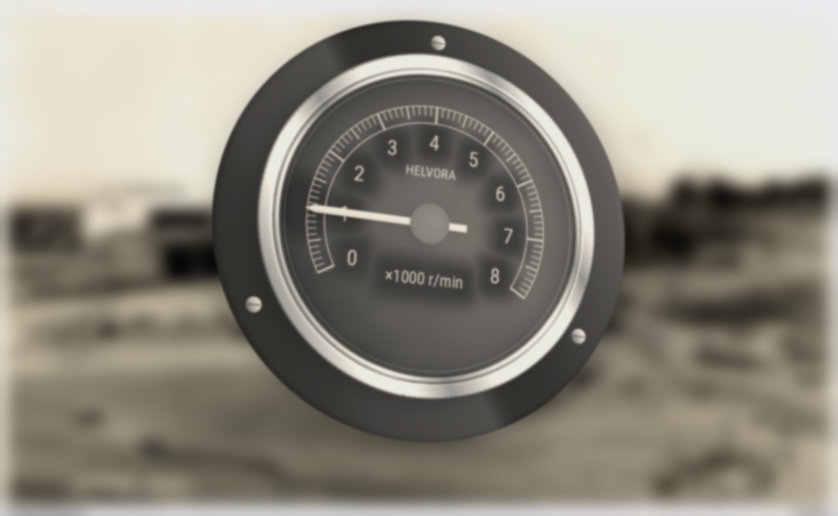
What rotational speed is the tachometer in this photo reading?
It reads 1000 rpm
